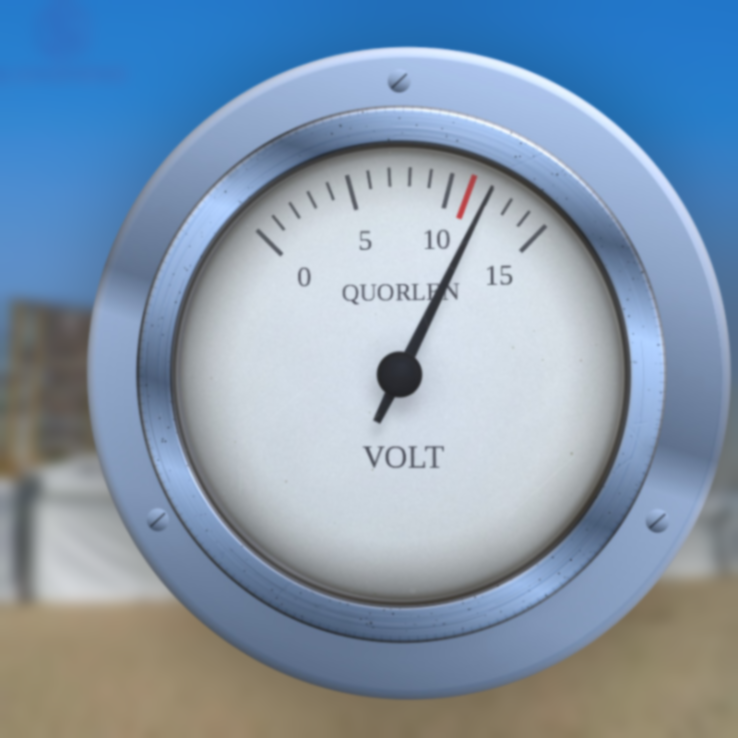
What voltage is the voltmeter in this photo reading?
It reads 12 V
